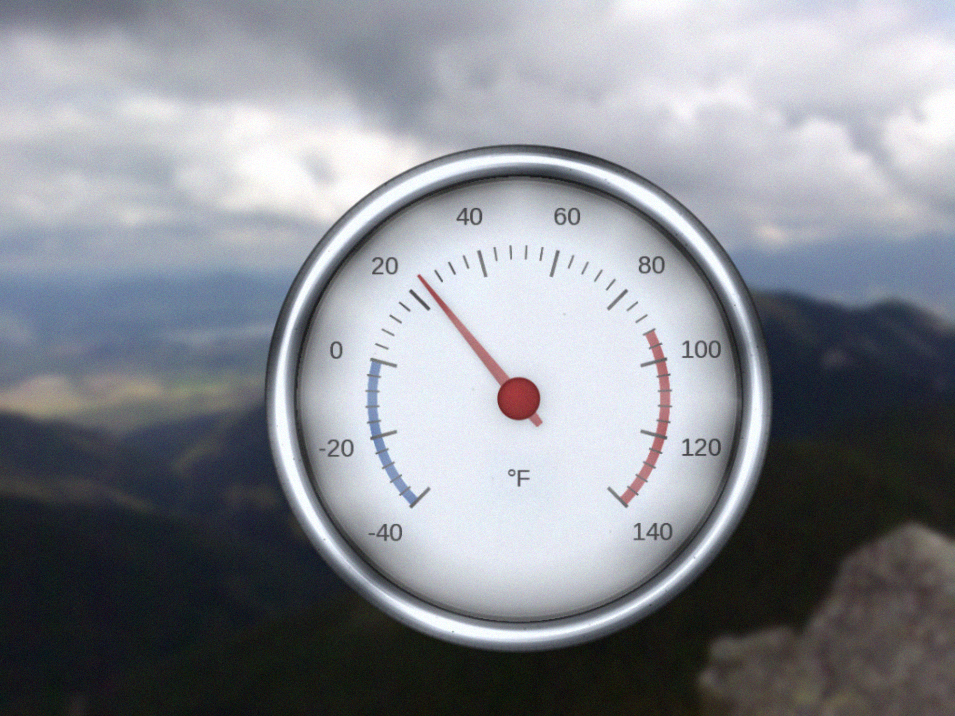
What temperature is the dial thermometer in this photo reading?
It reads 24 °F
